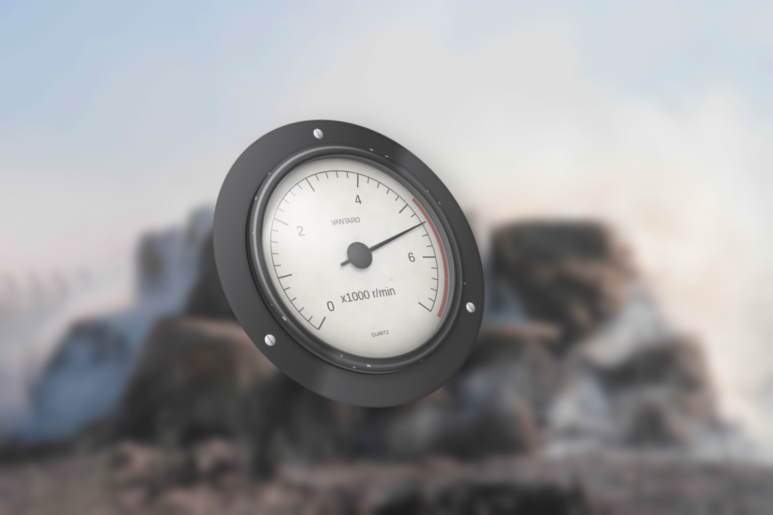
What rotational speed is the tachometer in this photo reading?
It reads 5400 rpm
